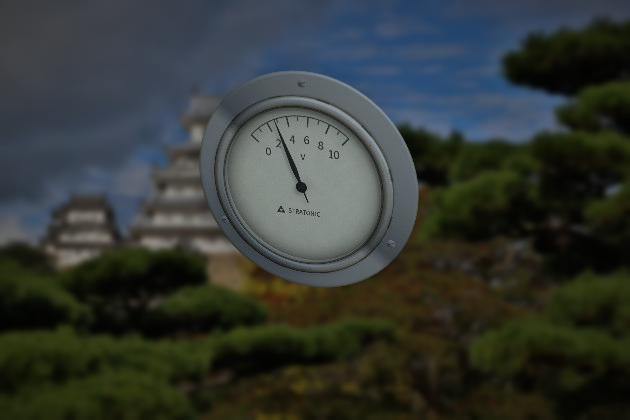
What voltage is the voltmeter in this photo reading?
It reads 3 V
